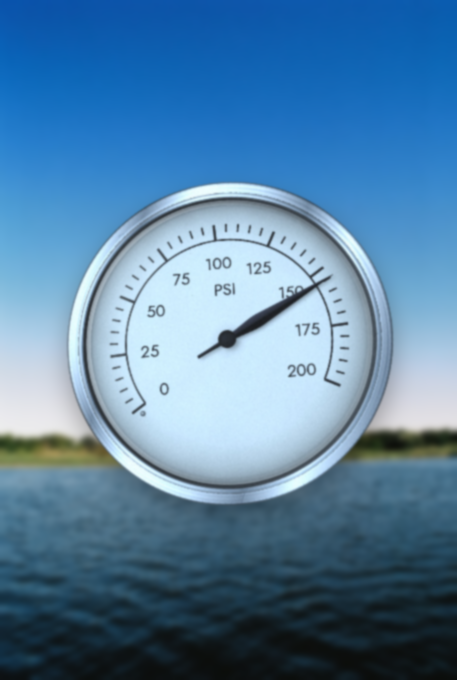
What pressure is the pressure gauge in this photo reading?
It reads 155 psi
